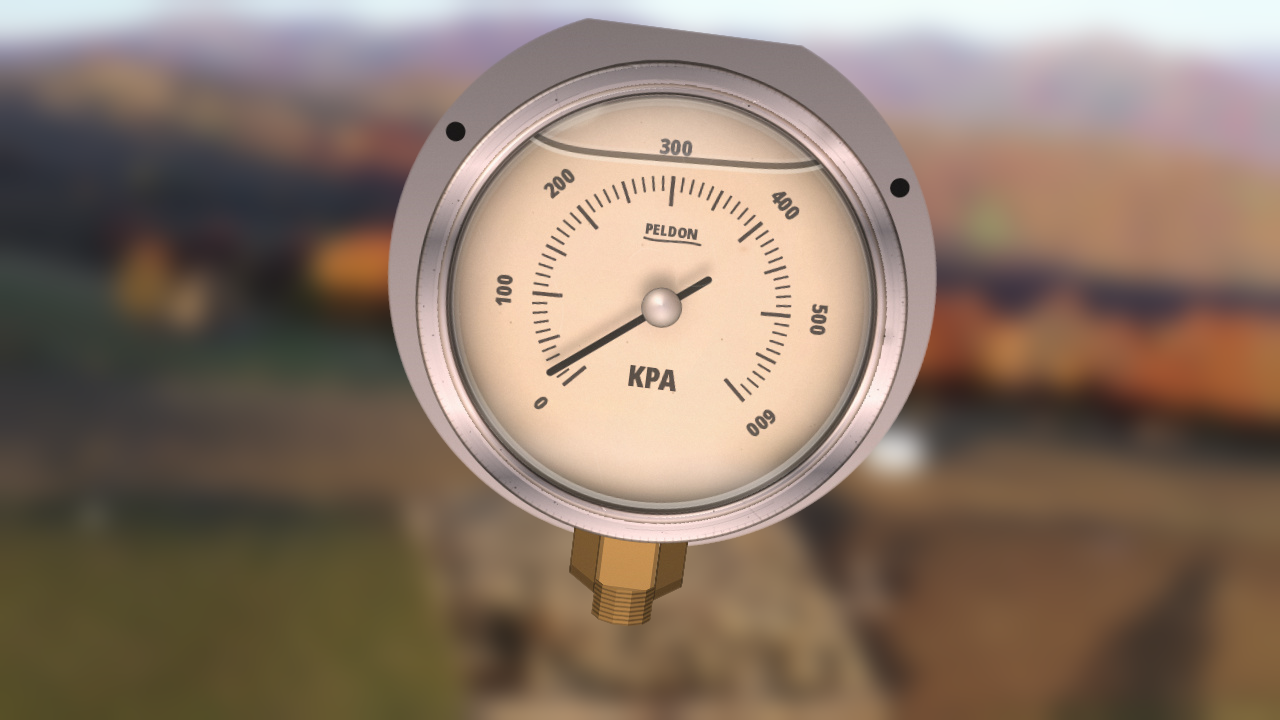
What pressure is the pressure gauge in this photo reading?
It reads 20 kPa
